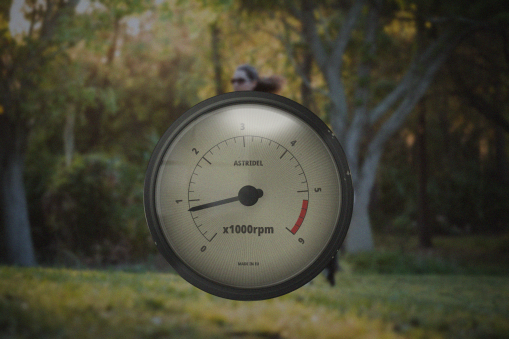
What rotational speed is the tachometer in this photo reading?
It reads 800 rpm
